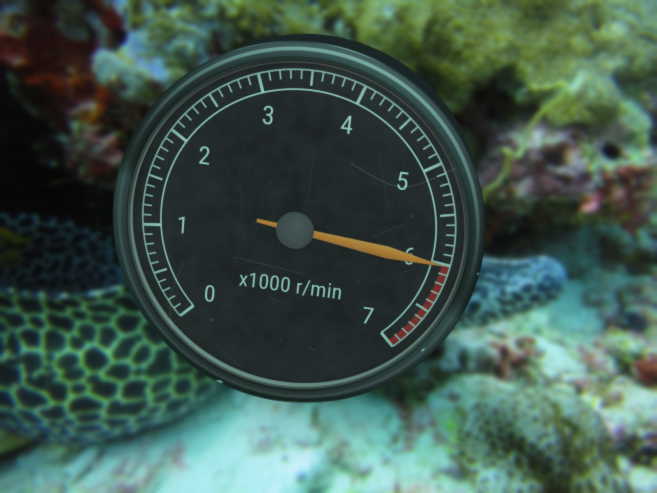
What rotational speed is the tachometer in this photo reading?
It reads 6000 rpm
